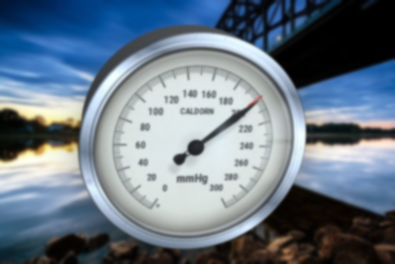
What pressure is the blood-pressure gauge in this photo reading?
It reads 200 mmHg
